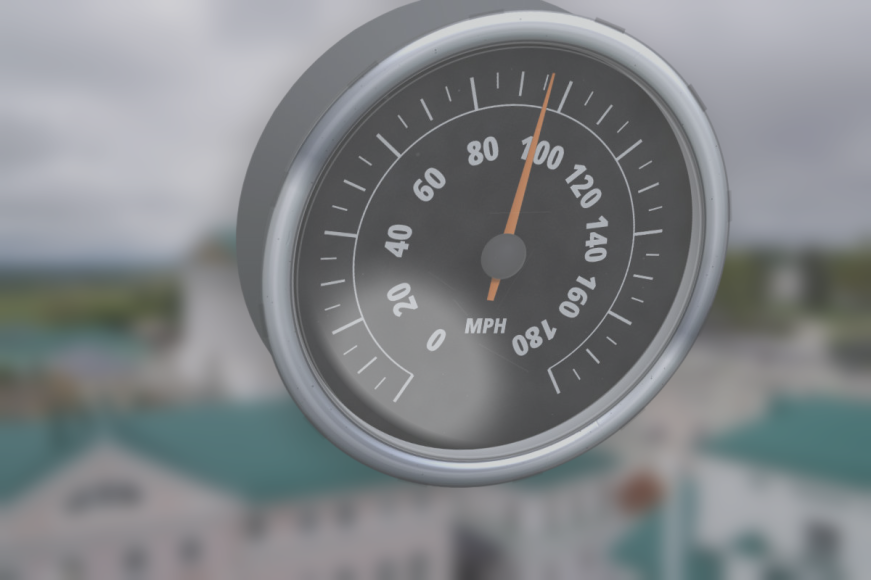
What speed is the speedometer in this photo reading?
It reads 95 mph
